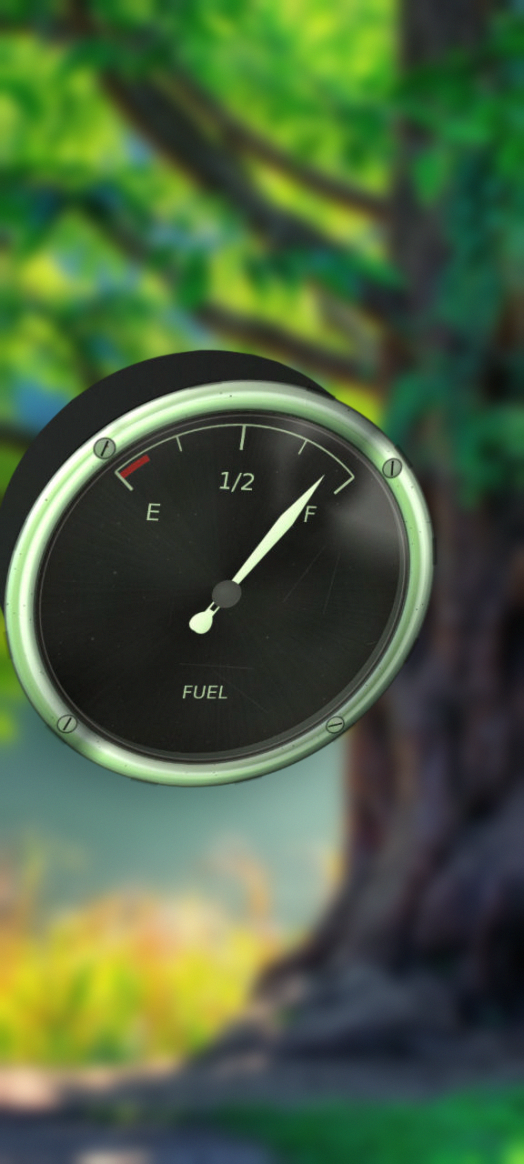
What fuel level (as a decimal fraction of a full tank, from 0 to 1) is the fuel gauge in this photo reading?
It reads 0.875
